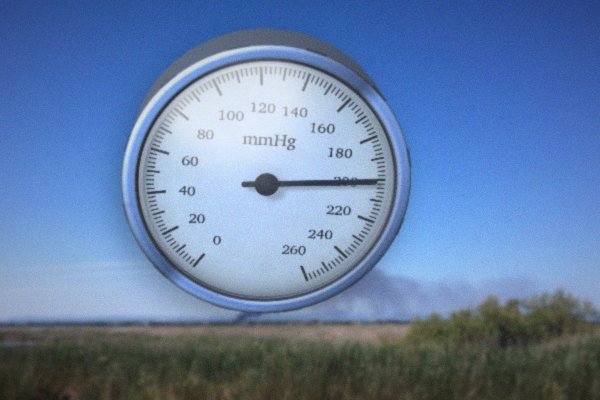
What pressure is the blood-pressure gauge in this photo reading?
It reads 200 mmHg
